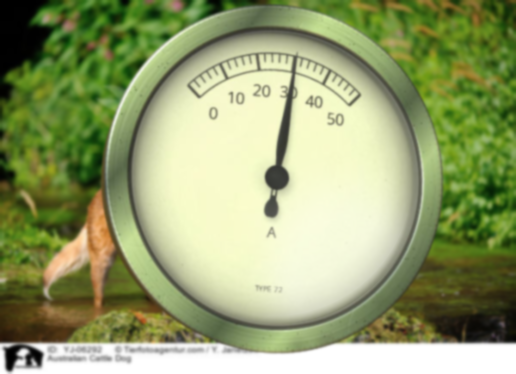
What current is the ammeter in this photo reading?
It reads 30 A
